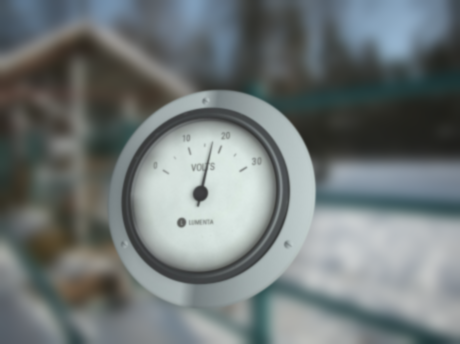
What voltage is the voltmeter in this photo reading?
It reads 17.5 V
